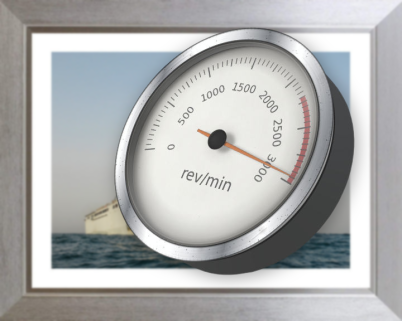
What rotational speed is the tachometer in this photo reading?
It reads 2950 rpm
